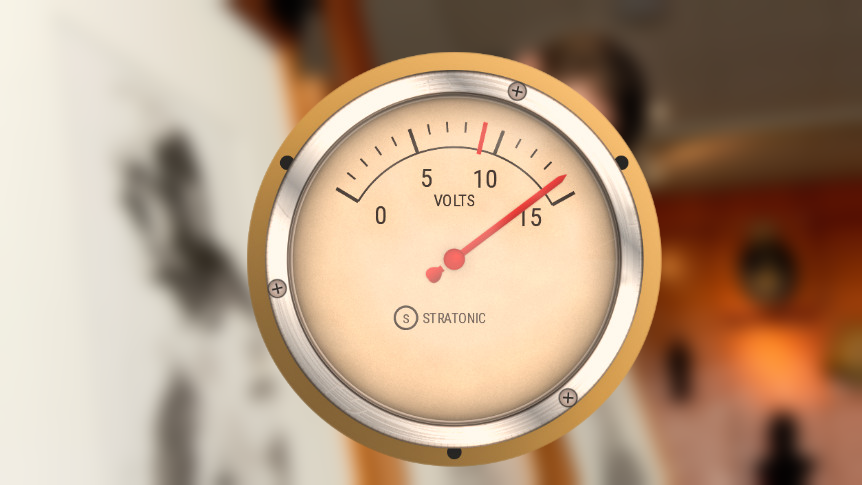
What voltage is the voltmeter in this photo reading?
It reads 14 V
